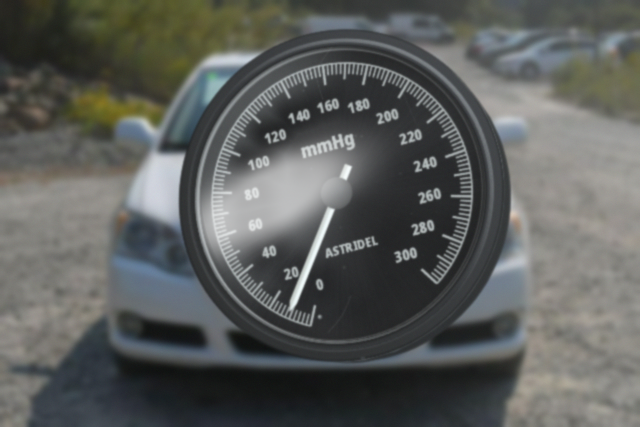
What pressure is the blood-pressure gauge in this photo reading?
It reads 10 mmHg
